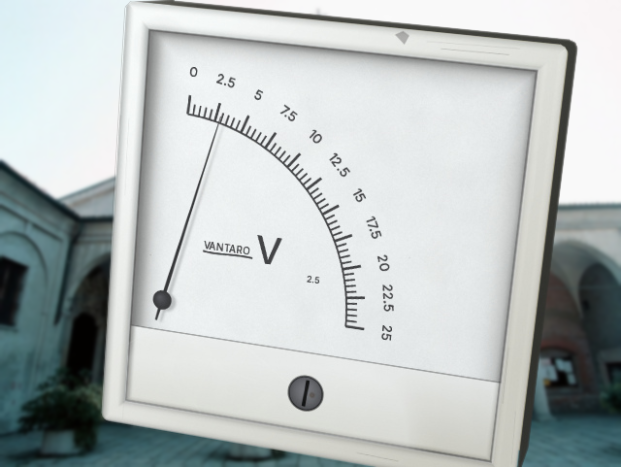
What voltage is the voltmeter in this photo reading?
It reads 3 V
